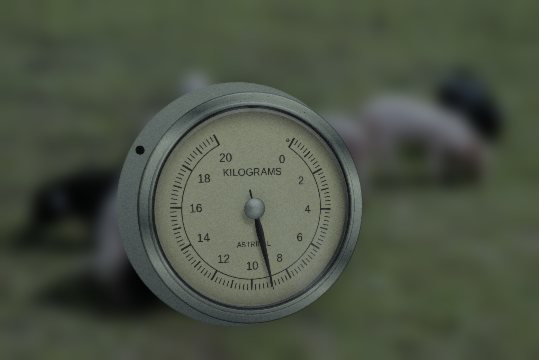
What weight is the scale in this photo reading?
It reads 9 kg
